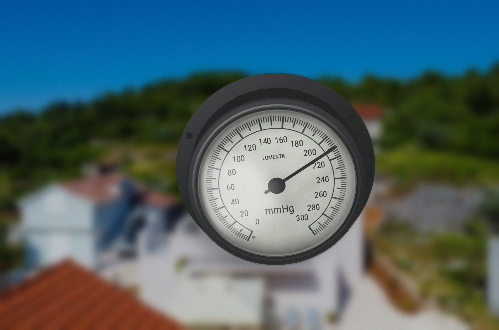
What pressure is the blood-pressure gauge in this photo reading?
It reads 210 mmHg
